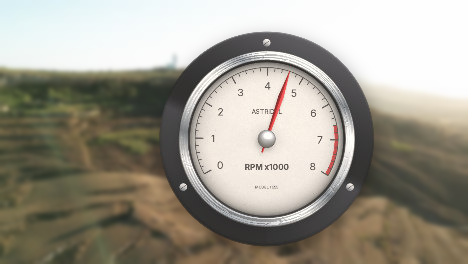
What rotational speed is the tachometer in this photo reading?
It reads 4600 rpm
